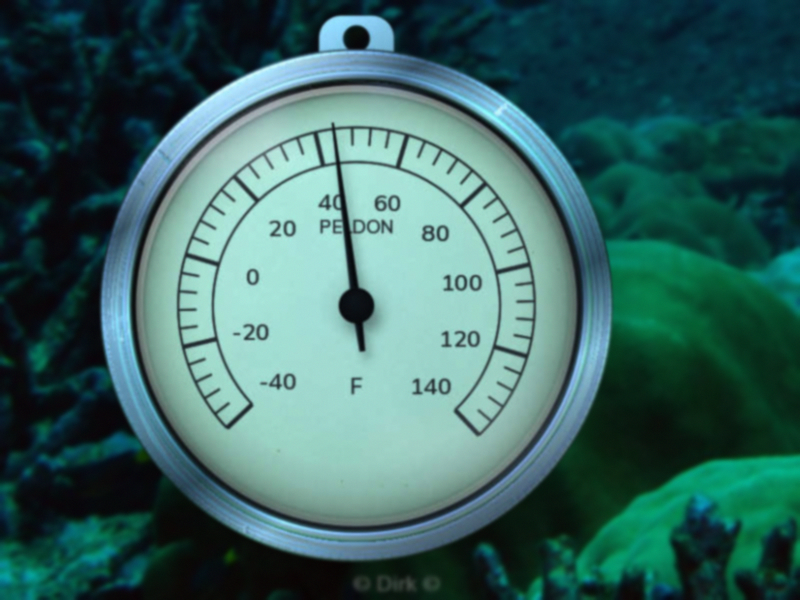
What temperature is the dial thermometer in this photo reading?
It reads 44 °F
